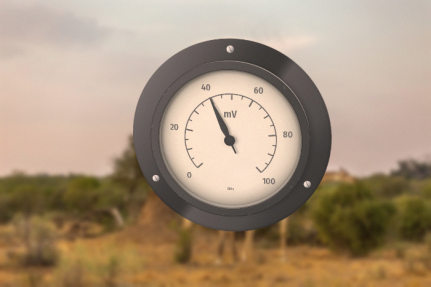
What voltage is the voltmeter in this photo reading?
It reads 40 mV
